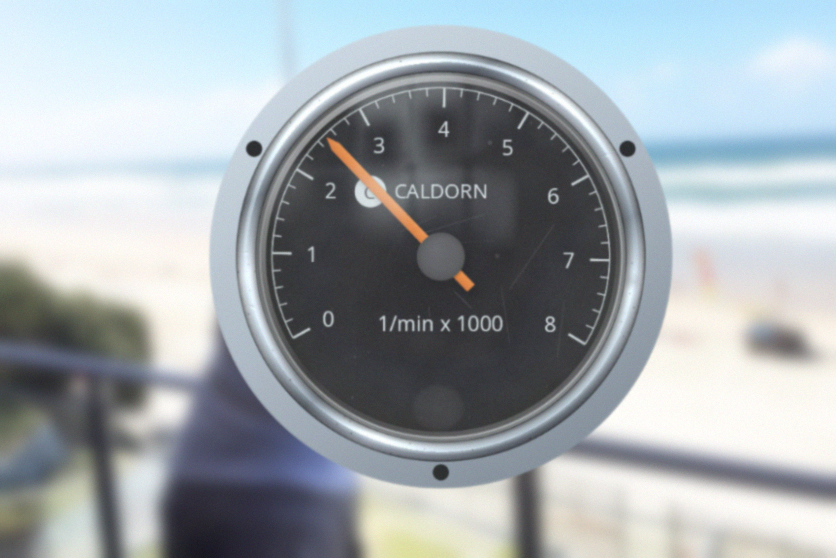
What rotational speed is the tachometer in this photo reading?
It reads 2500 rpm
